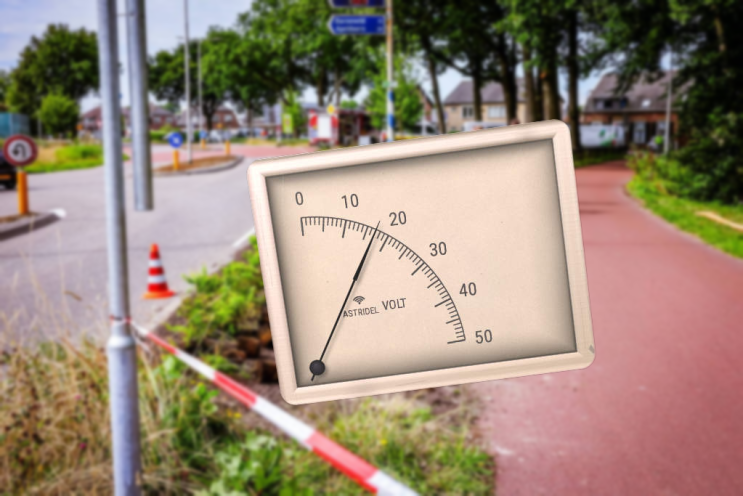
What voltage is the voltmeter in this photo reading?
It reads 17 V
